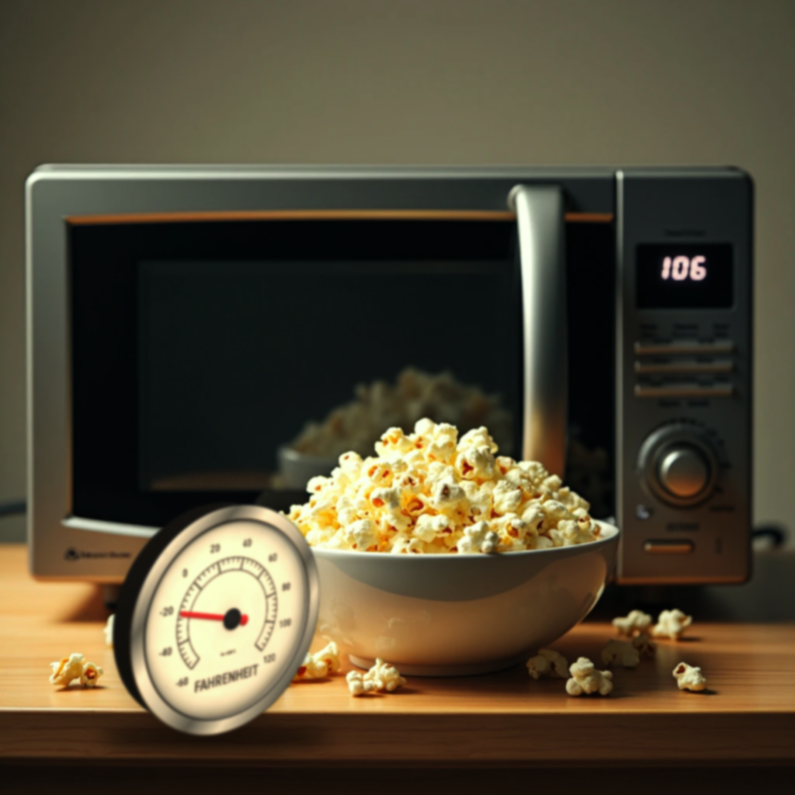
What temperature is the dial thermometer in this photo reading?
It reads -20 °F
